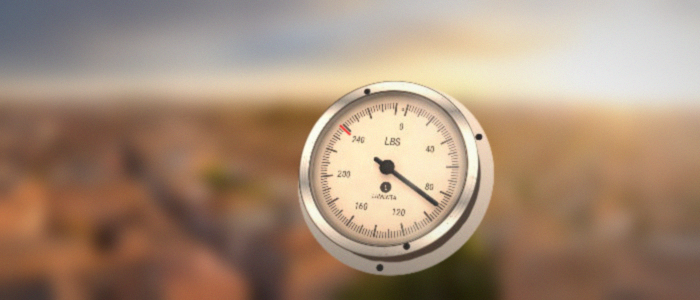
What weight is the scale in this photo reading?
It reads 90 lb
